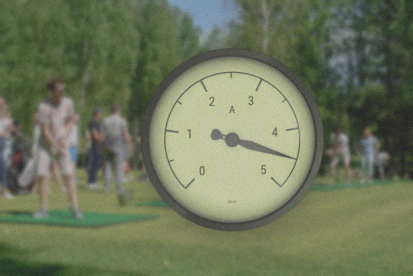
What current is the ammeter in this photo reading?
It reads 4.5 A
